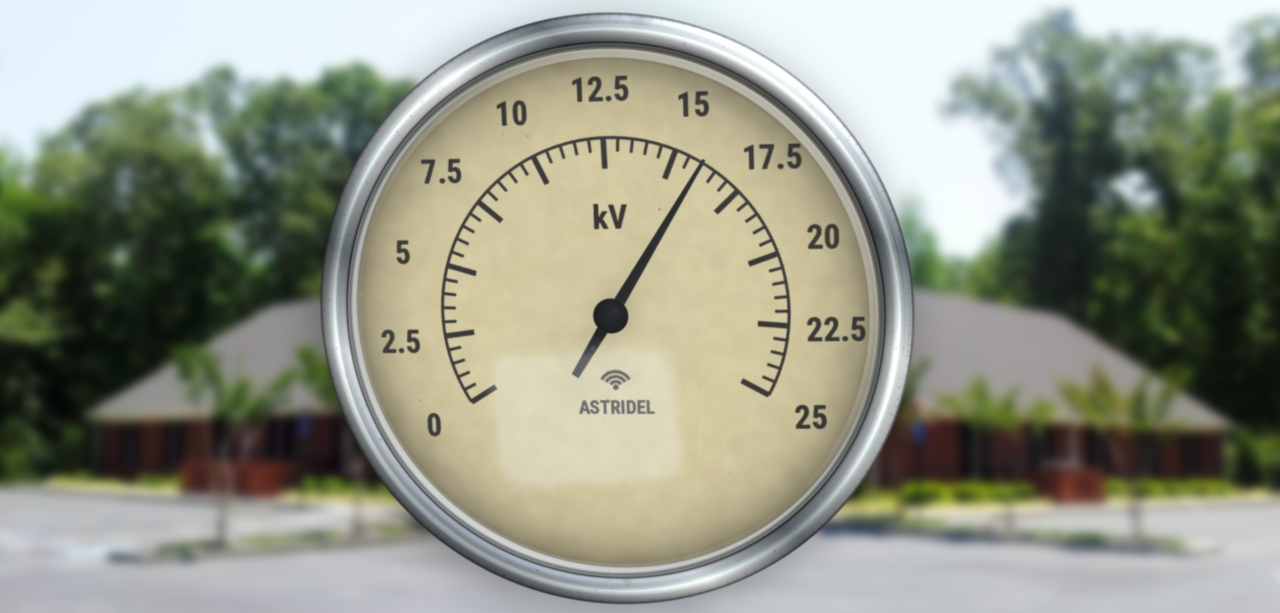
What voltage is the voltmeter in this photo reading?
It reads 16 kV
